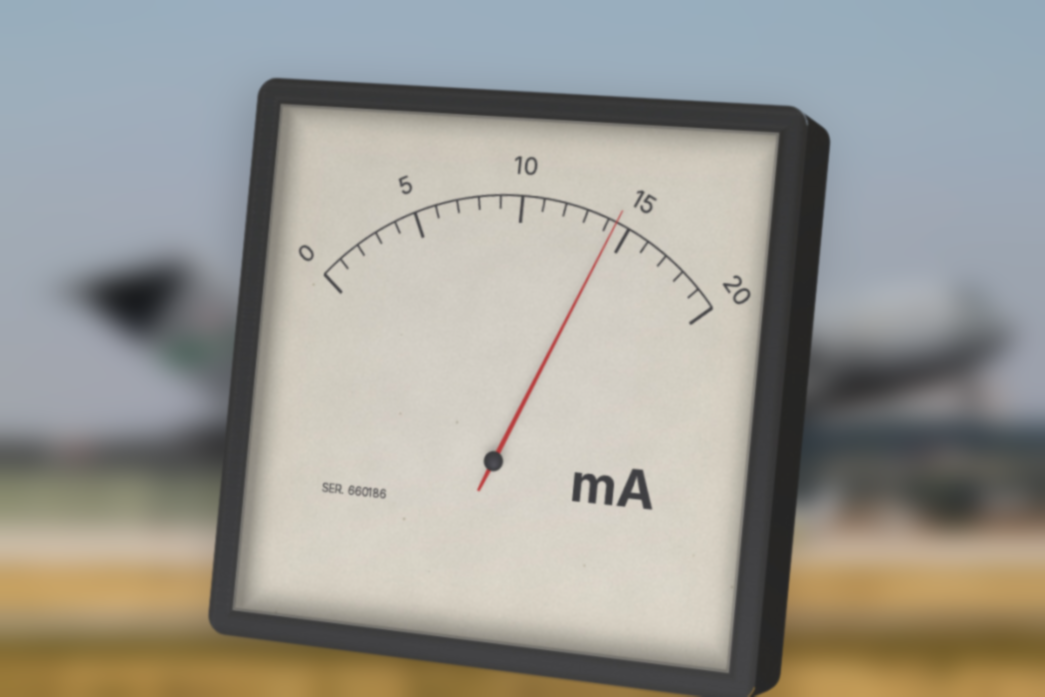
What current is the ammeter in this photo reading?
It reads 14.5 mA
